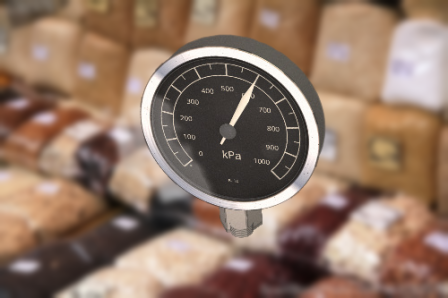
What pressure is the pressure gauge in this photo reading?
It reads 600 kPa
